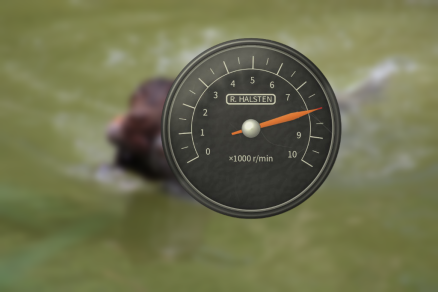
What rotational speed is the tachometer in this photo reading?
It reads 8000 rpm
